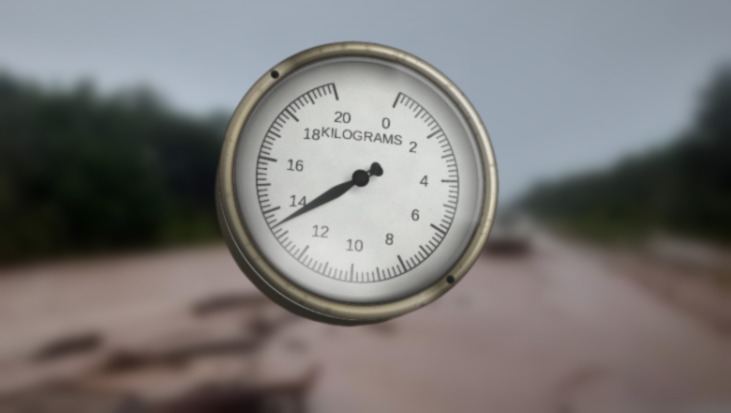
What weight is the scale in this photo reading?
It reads 13.4 kg
